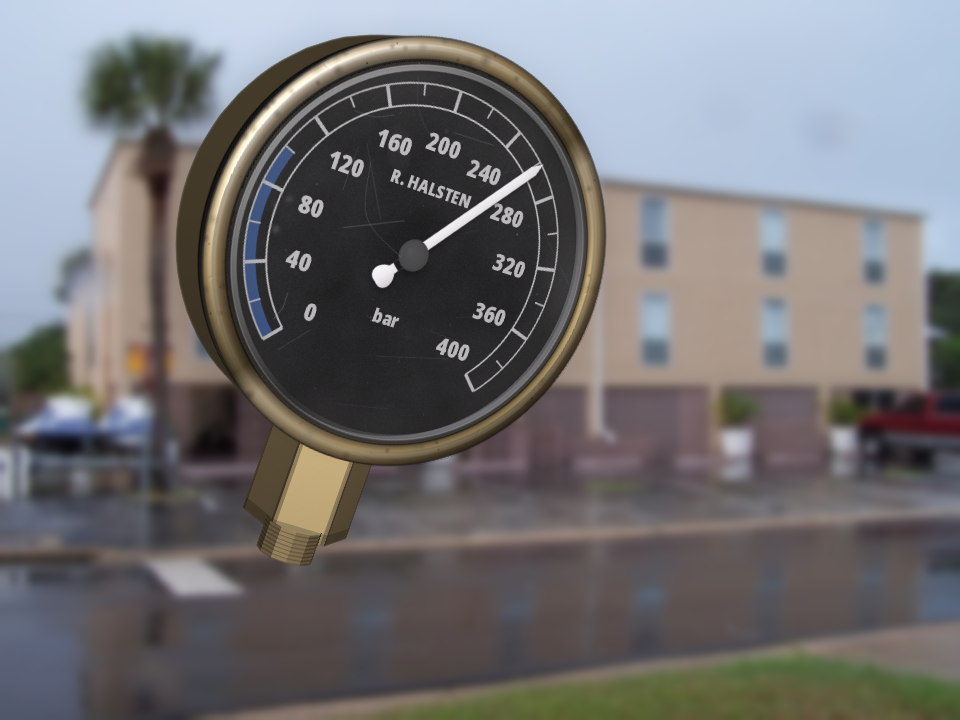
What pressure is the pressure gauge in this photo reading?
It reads 260 bar
